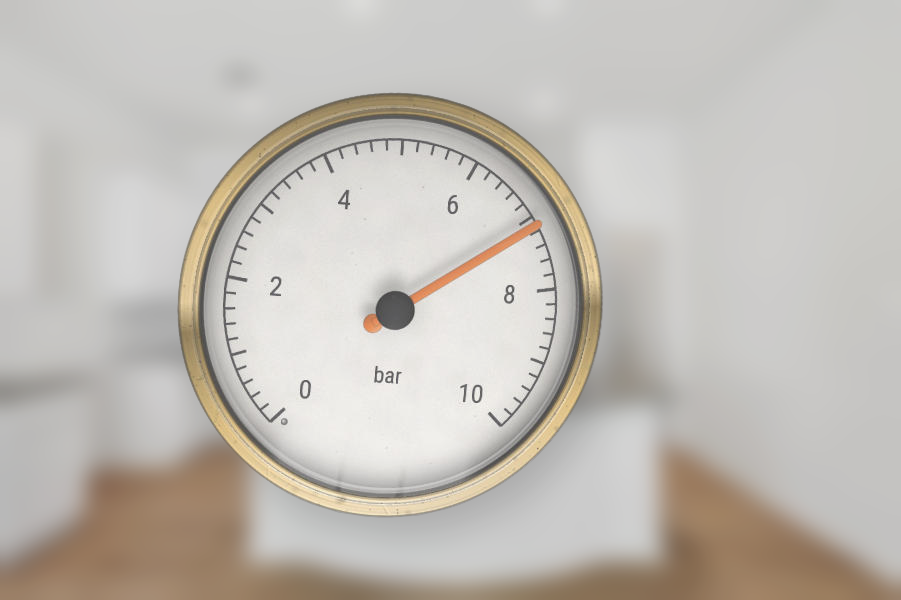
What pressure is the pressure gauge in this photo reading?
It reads 7.1 bar
